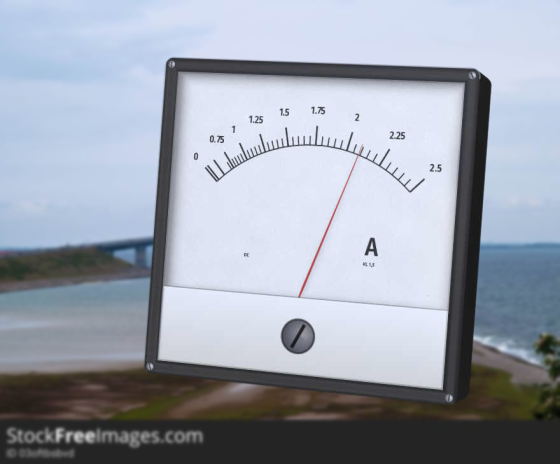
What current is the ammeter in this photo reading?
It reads 2.1 A
